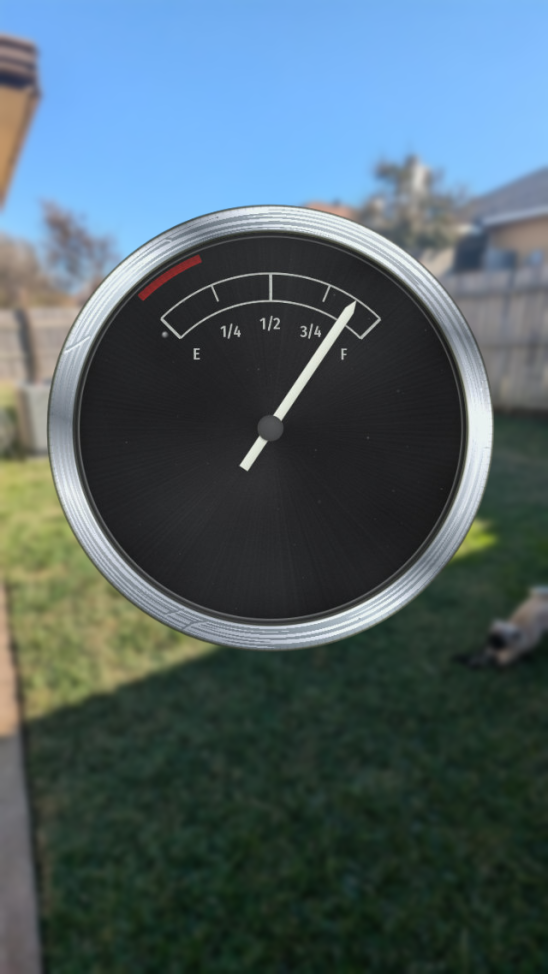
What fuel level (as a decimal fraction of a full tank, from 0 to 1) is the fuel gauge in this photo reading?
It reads 0.875
